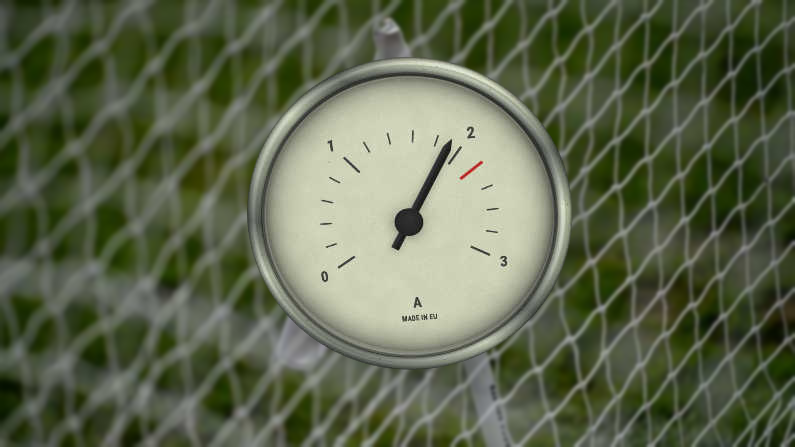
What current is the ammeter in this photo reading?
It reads 1.9 A
